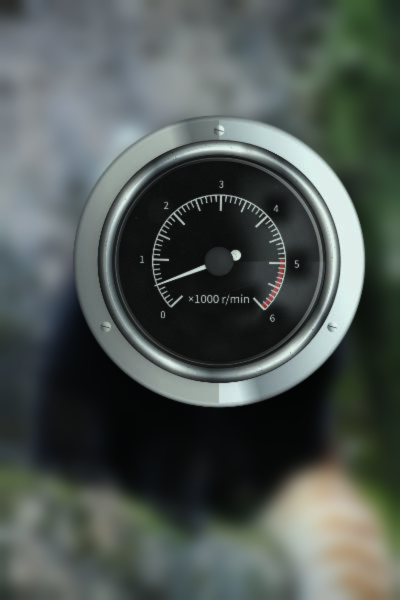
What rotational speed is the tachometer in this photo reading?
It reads 500 rpm
